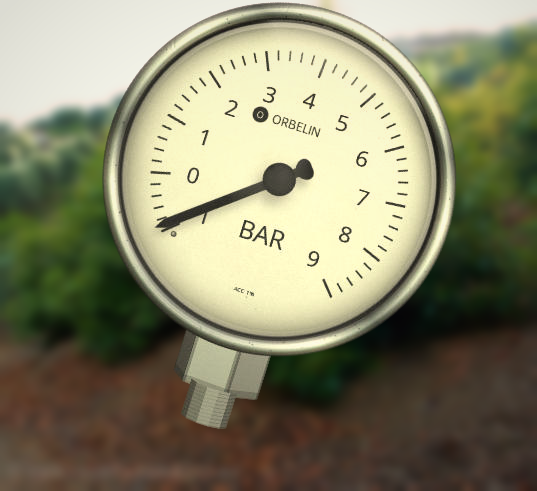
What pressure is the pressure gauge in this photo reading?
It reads -0.9 bar
